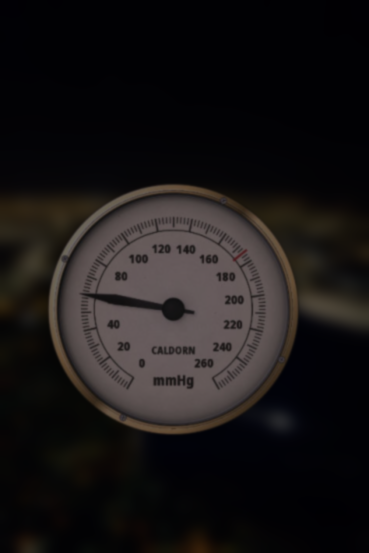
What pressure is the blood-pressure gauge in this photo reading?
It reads 60 mmHg
